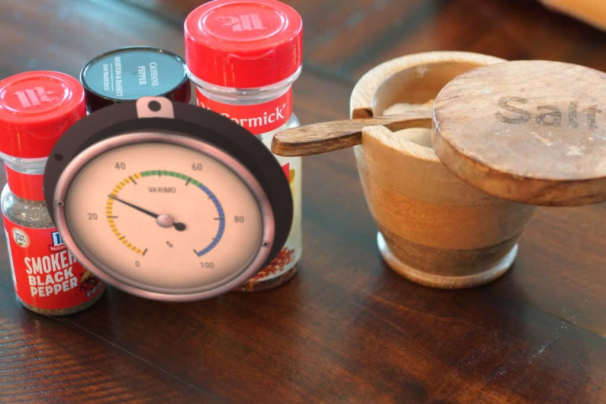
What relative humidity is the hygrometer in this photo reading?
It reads 30 %
